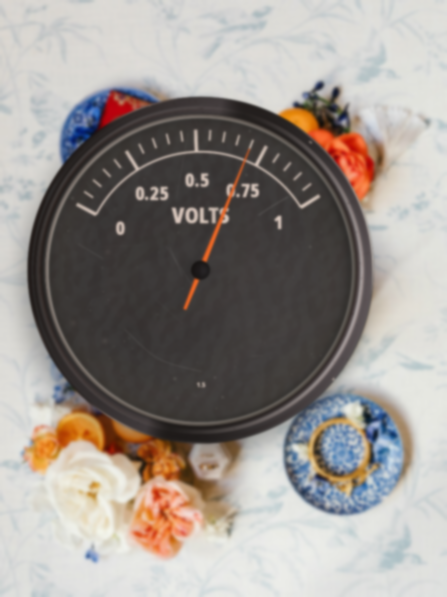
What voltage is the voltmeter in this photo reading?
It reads 0.7 V
